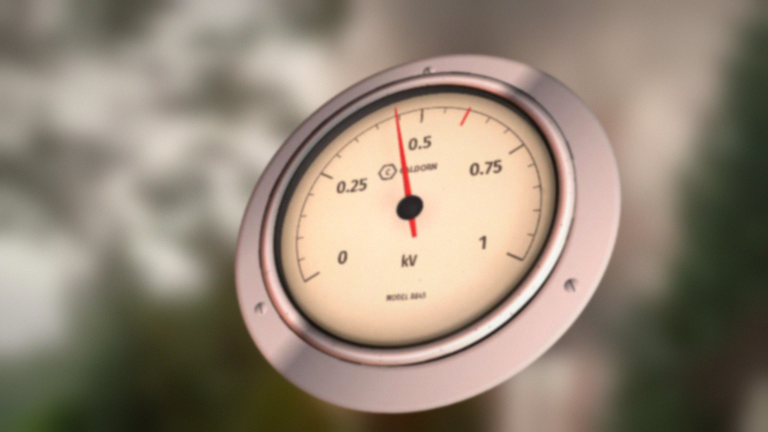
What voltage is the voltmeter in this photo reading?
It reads 0.45 kV
